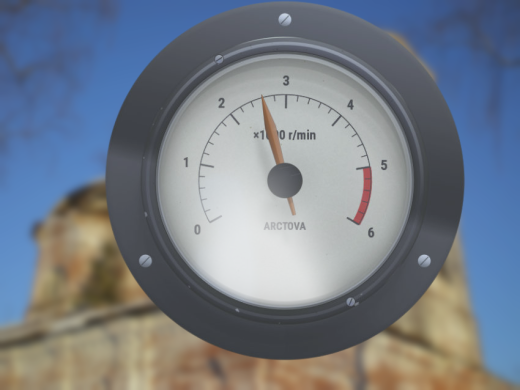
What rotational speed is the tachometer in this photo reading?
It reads 2600 rpm
